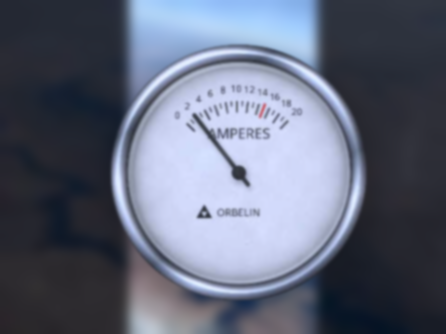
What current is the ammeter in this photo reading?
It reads 2 A
